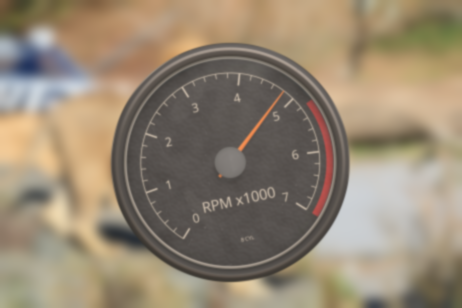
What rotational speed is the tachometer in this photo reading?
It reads 4800 rpm
